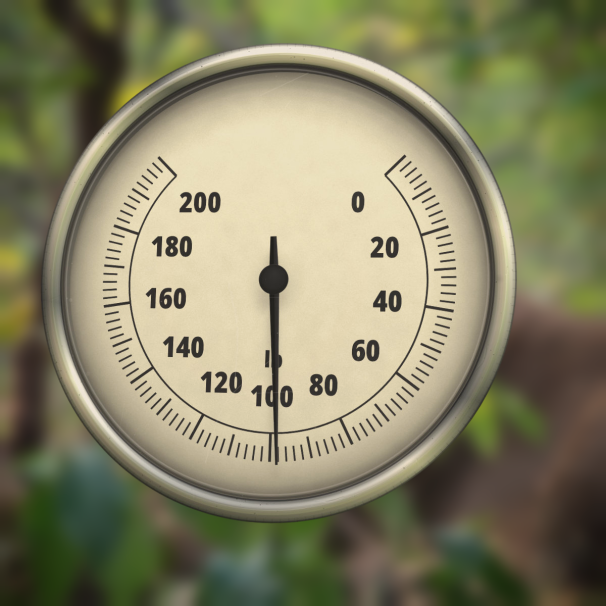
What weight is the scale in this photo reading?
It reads 98 lb
